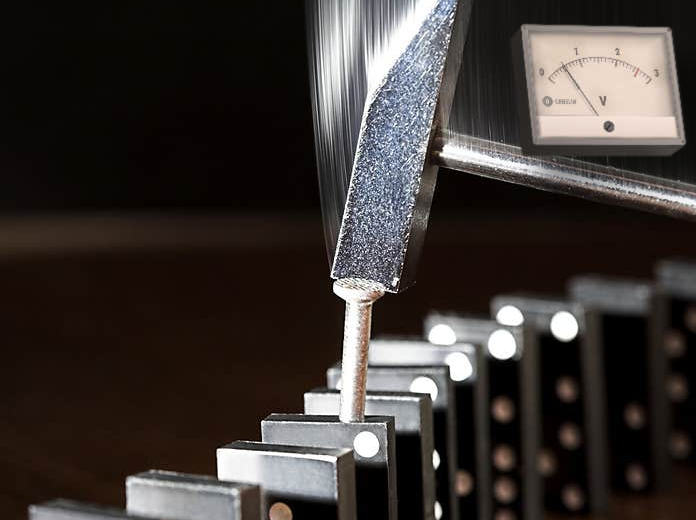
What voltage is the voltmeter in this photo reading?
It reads 0.5 V
